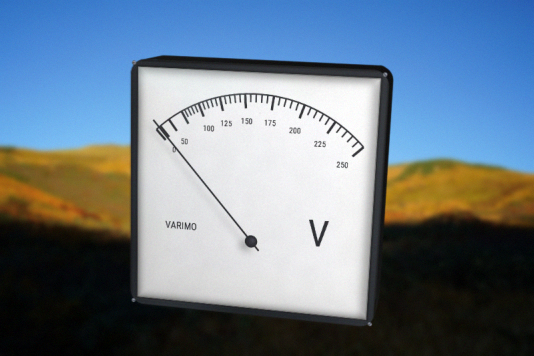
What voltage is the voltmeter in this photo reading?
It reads 25 V
